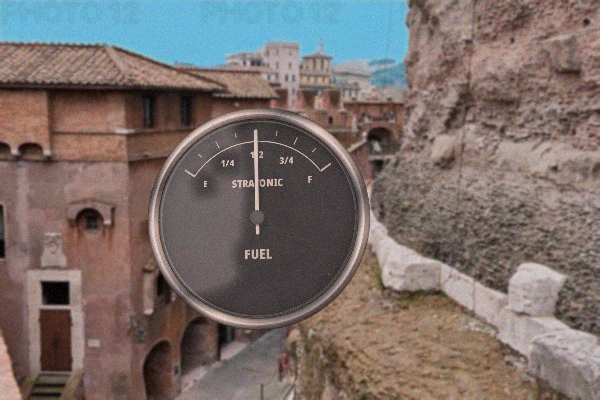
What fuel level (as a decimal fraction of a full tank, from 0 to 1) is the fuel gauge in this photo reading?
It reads 0.5
